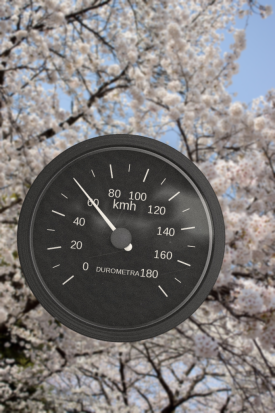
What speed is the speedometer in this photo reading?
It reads 60 km/h
